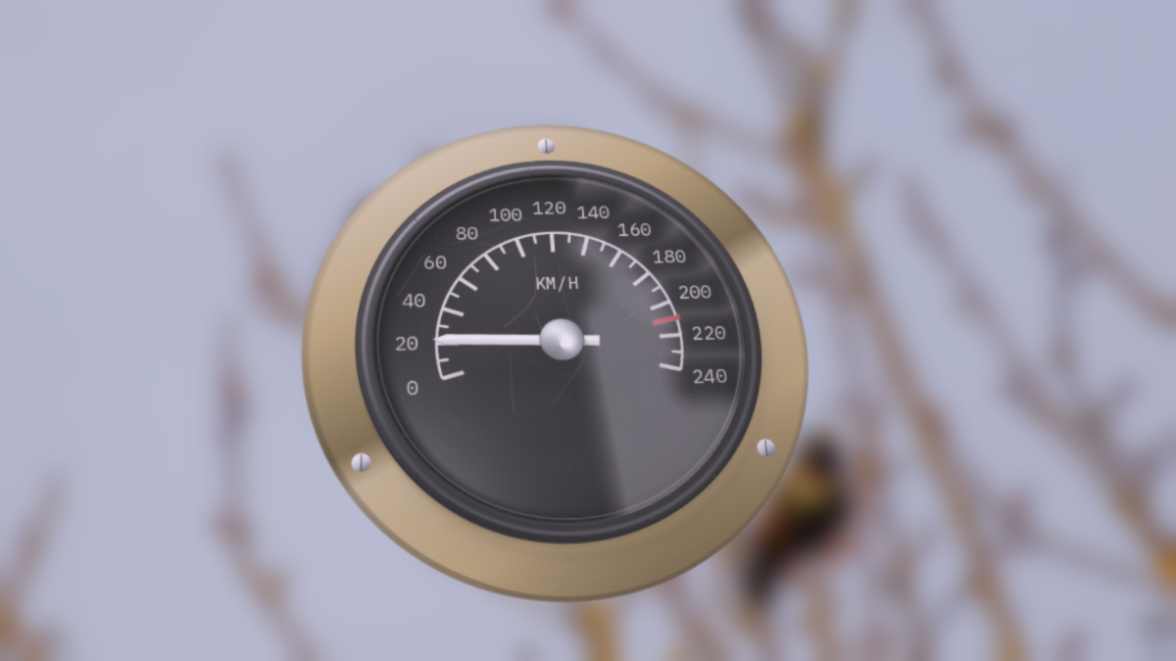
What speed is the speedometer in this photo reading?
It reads 20 km/h
